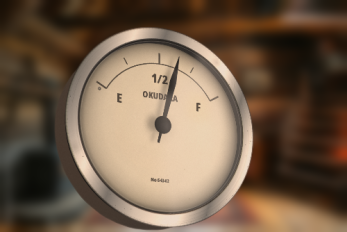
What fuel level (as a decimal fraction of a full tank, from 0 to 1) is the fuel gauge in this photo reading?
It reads 0.625
